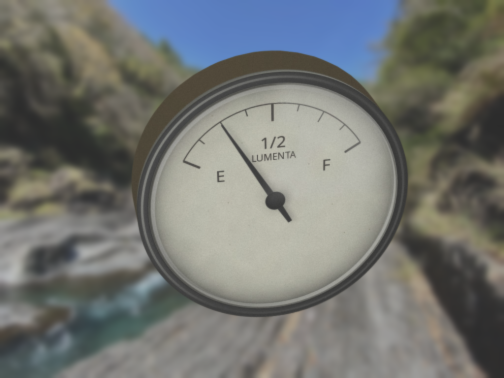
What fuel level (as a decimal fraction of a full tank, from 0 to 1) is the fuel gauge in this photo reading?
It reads 0.25
